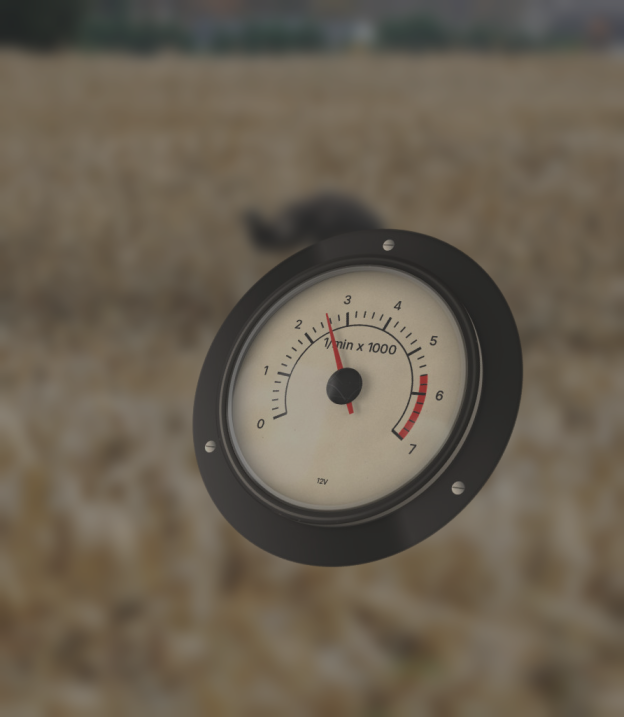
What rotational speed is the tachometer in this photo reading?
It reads 2600 rpm
